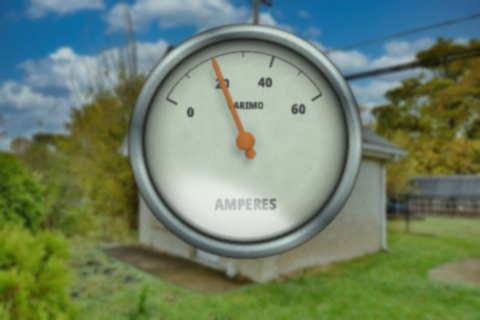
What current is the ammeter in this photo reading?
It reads 20 A
